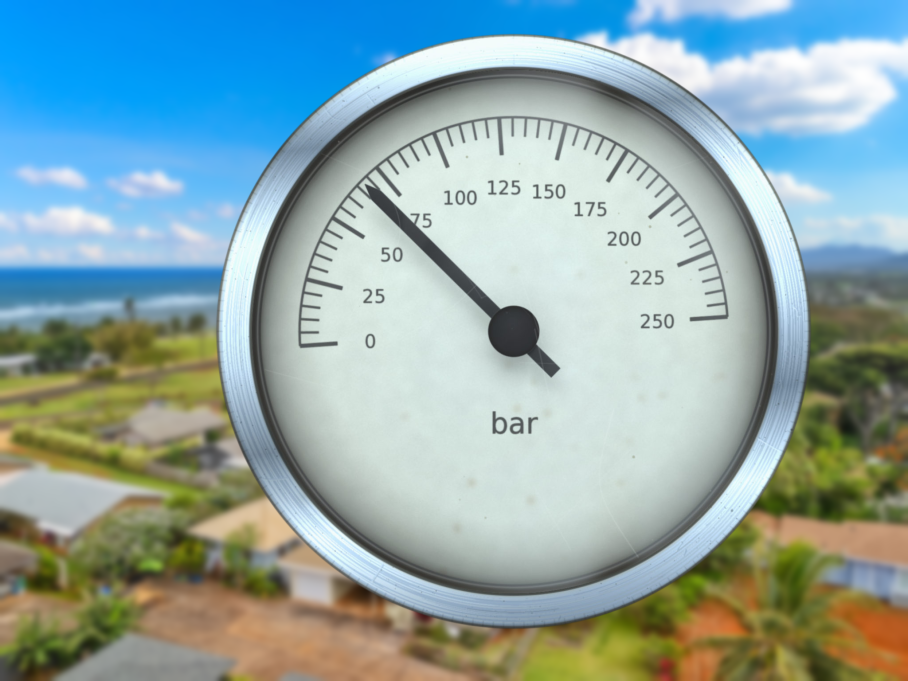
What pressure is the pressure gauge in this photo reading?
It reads 67.5 bar
